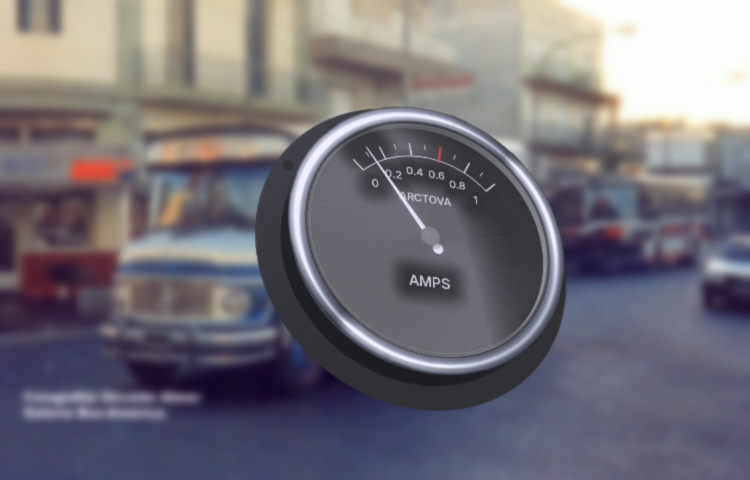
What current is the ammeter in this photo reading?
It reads 0.1 A
